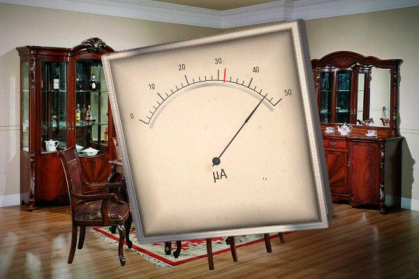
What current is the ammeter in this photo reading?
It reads 46 µA
